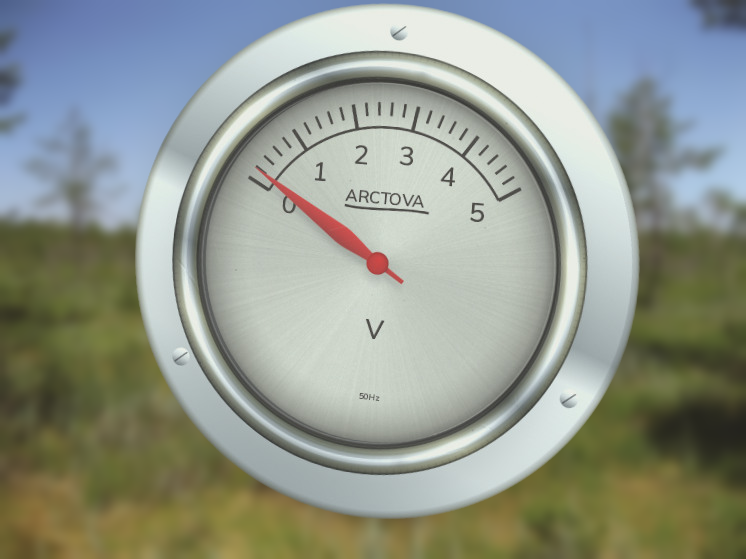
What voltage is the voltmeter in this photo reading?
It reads 0.2 V
